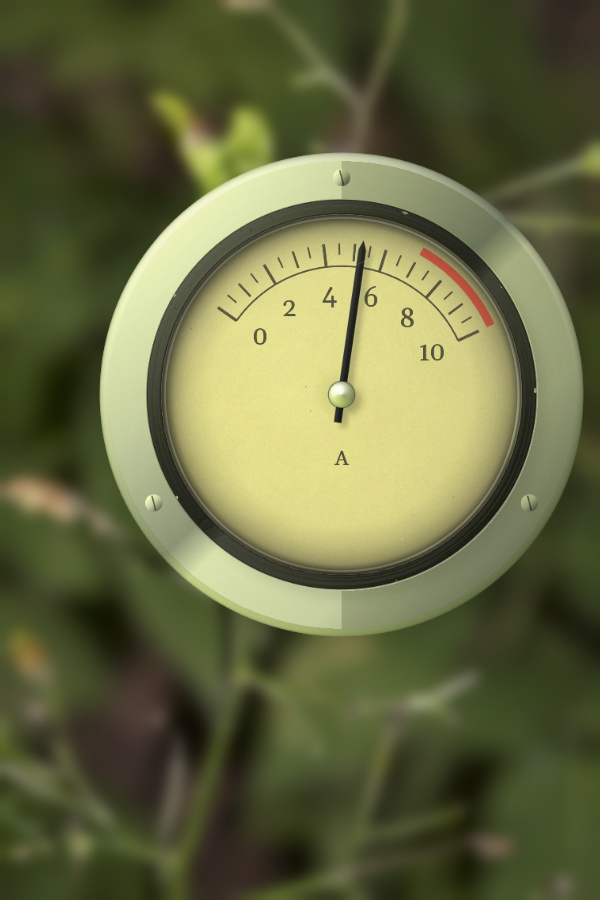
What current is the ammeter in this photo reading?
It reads 5.25 A
